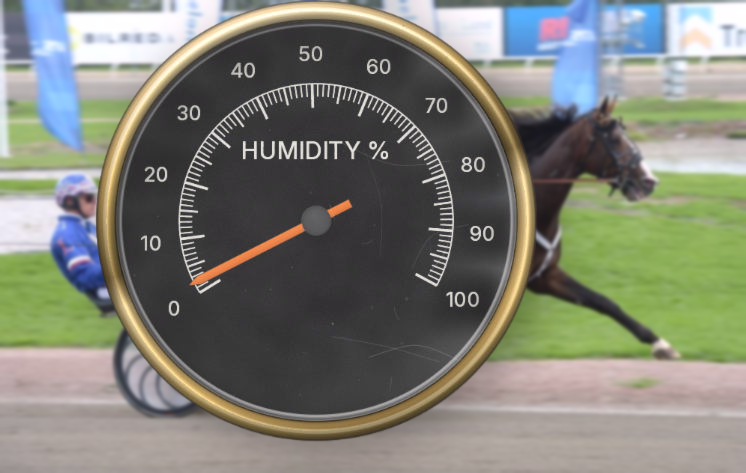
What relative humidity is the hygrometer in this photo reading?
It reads 2 %
